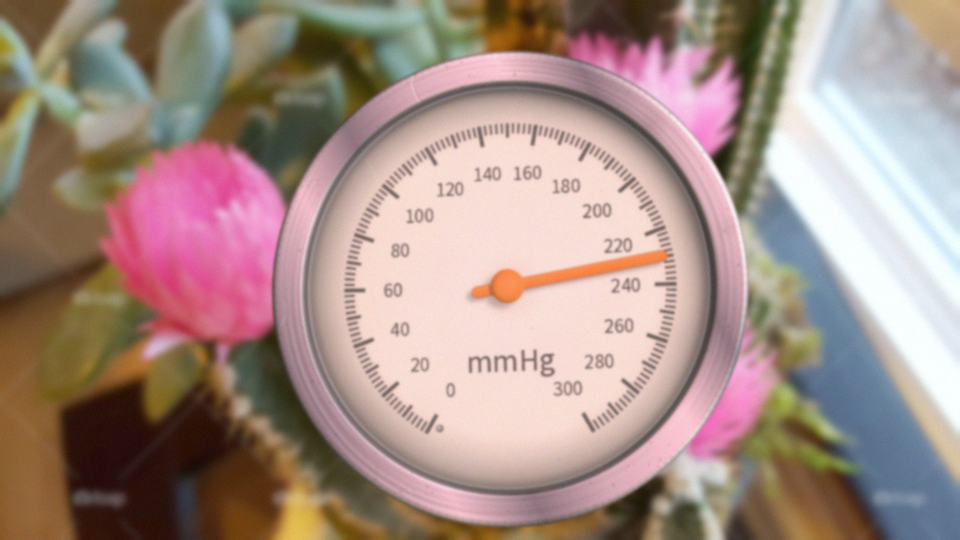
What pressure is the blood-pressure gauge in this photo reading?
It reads 230 mmHg
